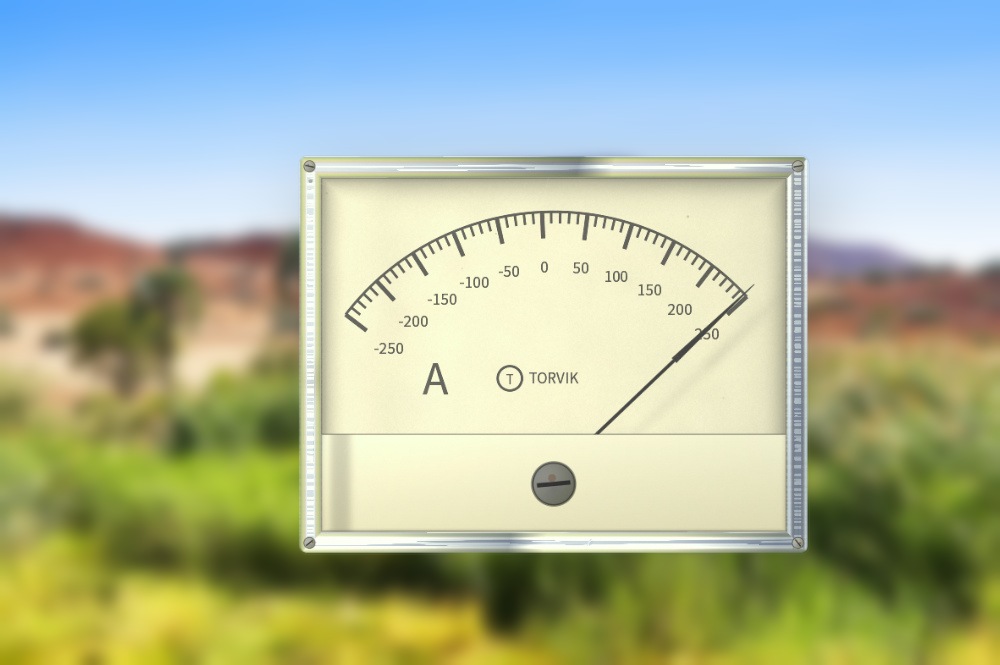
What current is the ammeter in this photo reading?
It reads 245 A
